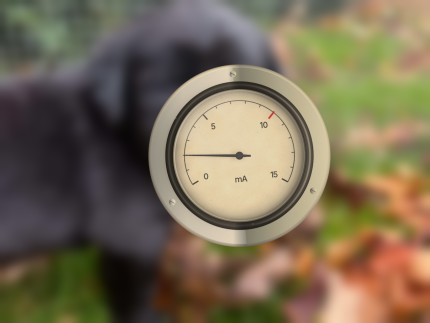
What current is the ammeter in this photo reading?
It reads 2 mA
